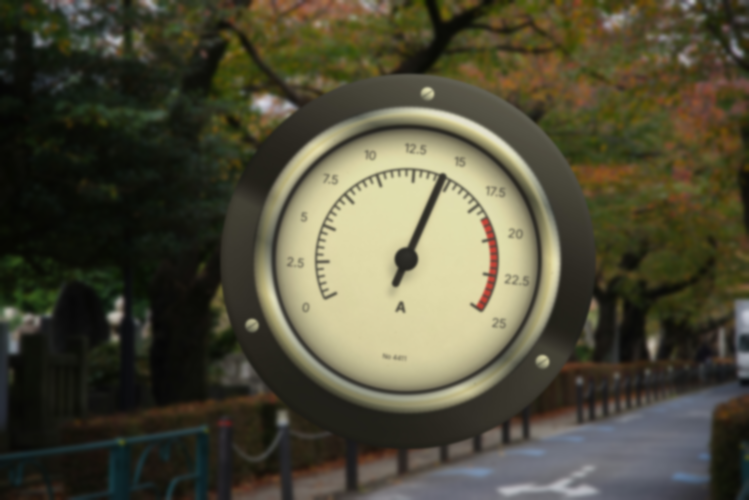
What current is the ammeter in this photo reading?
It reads 14.5 A
